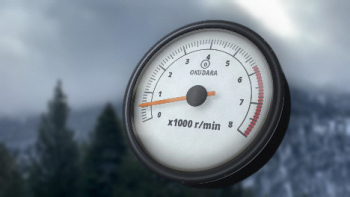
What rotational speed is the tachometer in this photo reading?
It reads 500 rpm
